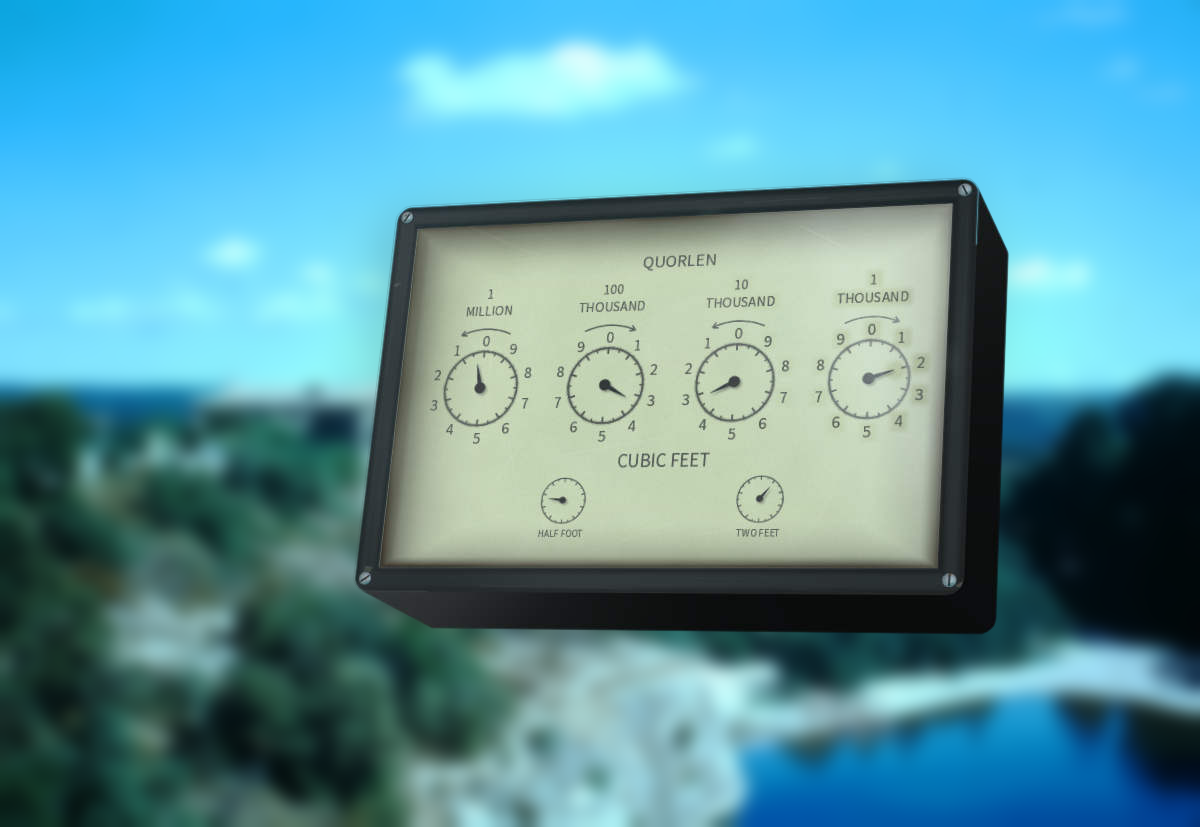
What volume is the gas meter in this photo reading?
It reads 33200 ft³
